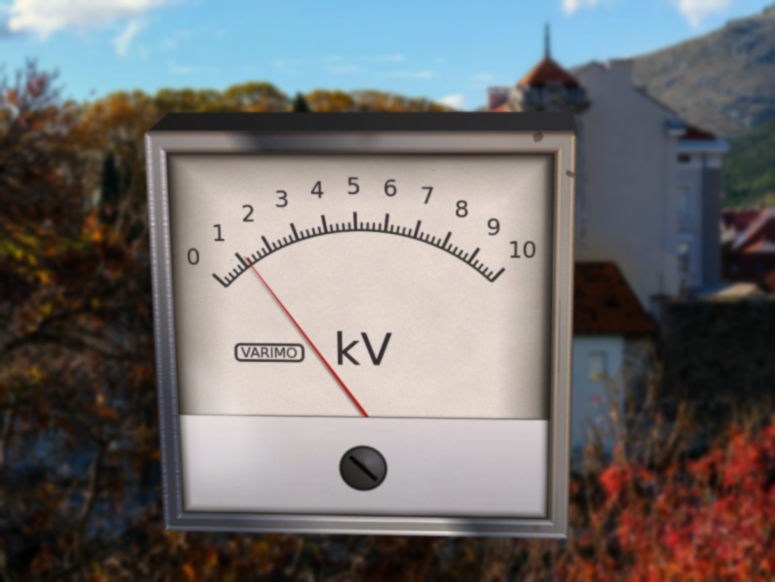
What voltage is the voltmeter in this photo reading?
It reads 1.2 kV
